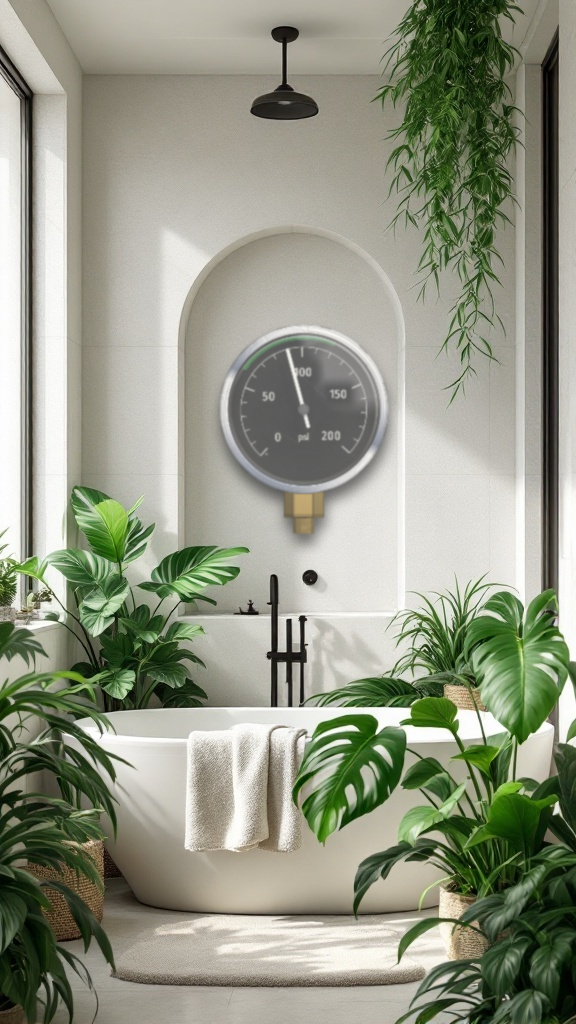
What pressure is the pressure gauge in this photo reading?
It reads 90 psi
